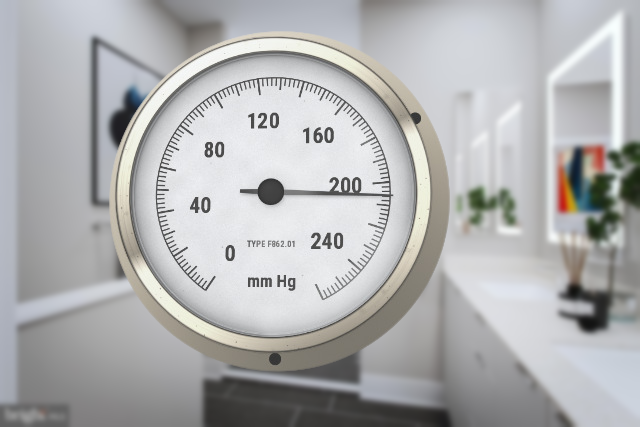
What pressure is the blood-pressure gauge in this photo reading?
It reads 206 mmHg
